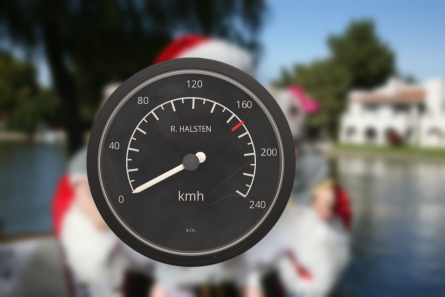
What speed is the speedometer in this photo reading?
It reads 0 km/h
